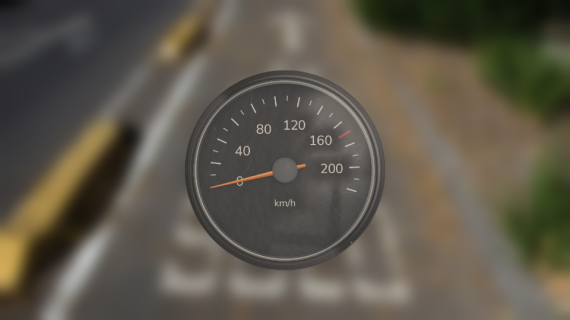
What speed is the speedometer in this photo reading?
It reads 0 km/h
